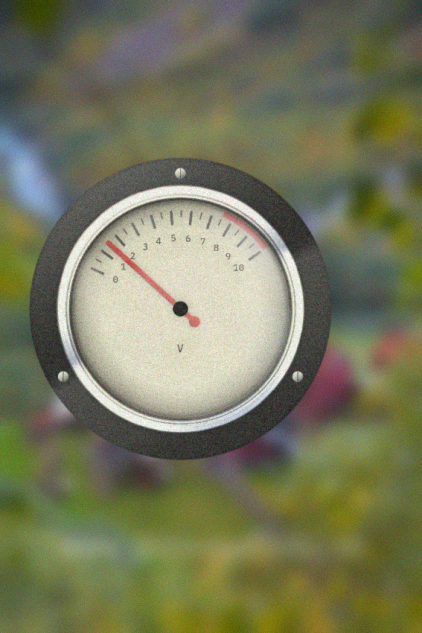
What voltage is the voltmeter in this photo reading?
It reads 1.5 V
